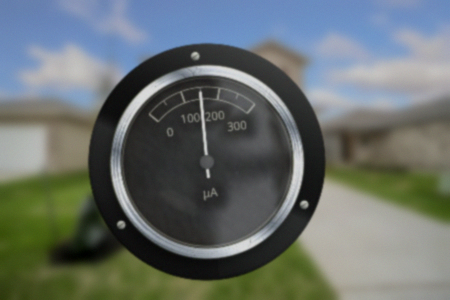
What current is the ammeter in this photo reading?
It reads 150 µA
